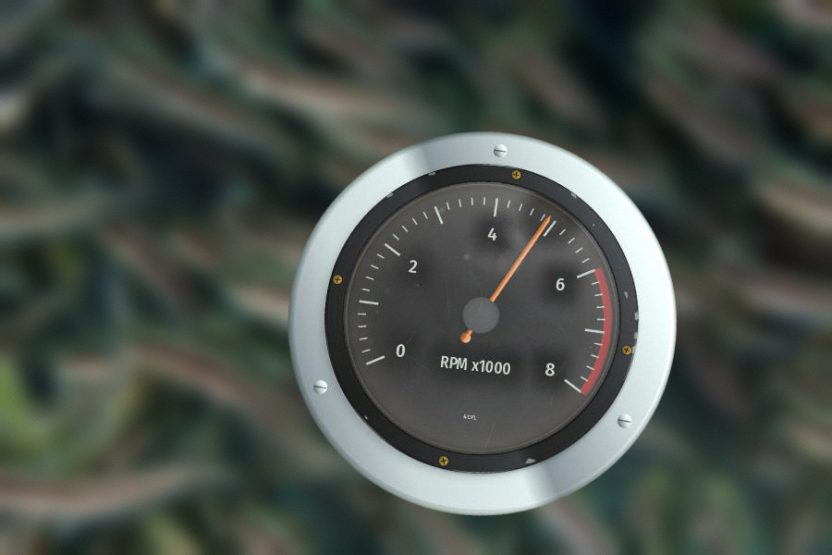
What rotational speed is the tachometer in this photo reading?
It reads 4900 rpm
